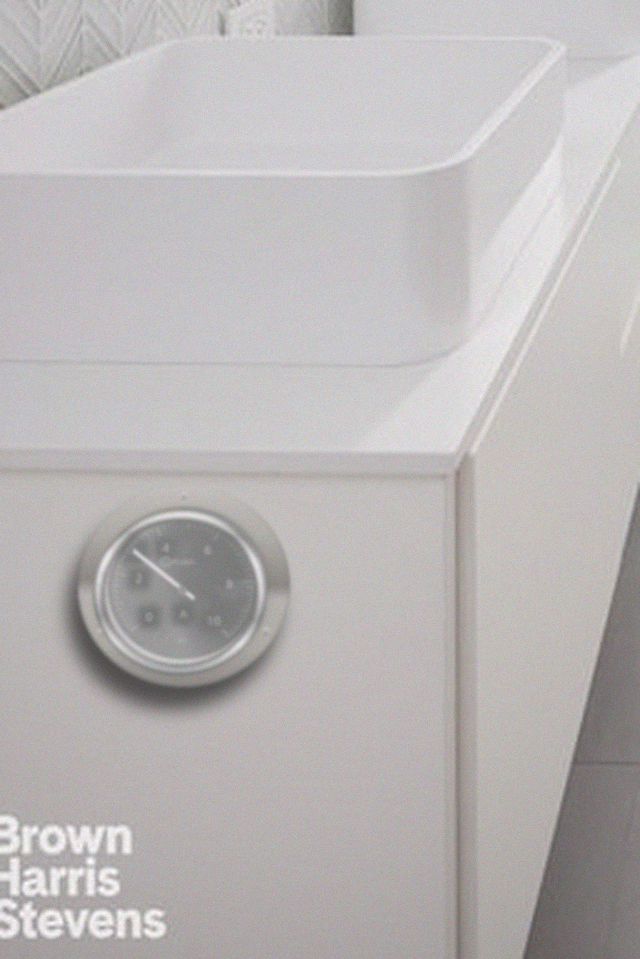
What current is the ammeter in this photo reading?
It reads 3 A
